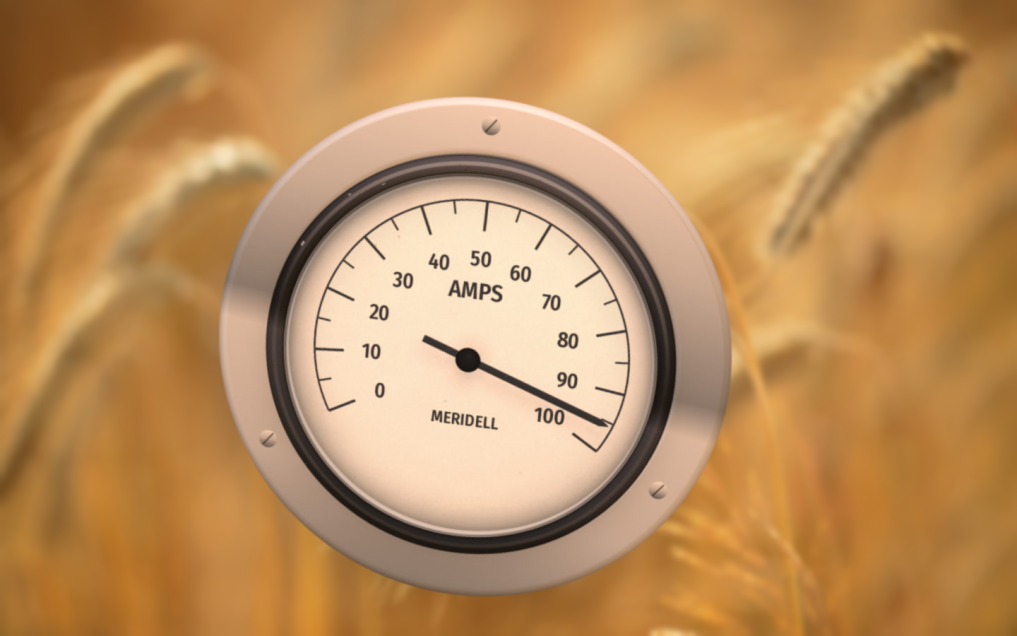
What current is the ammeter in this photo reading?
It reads 95 A
